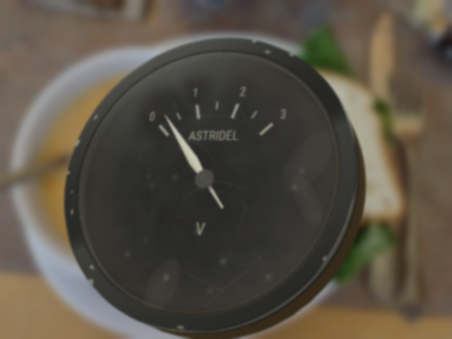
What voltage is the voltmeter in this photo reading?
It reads 0.25 V
